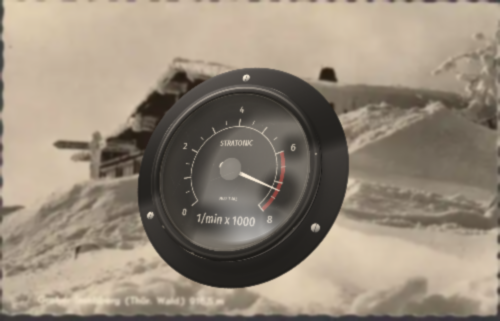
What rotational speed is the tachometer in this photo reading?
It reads 7250 rpm
